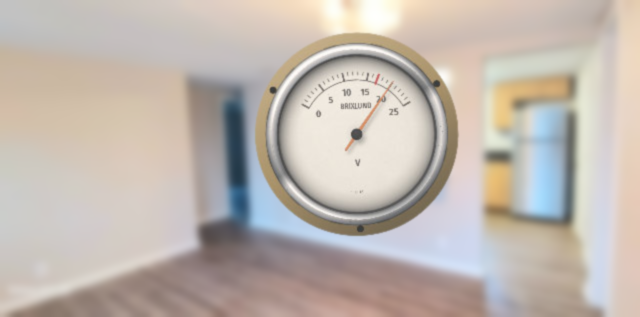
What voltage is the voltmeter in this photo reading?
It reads 20 V
